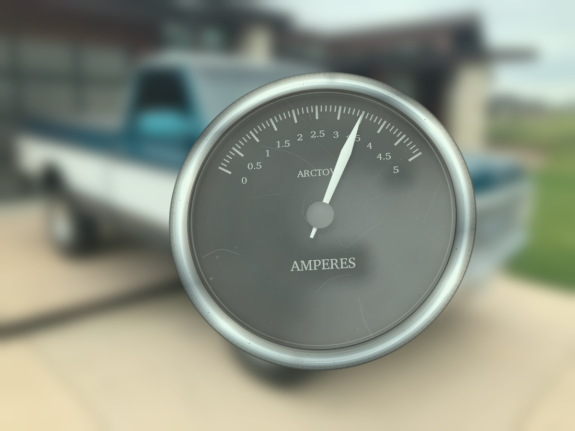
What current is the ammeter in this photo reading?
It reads 3.5 A
